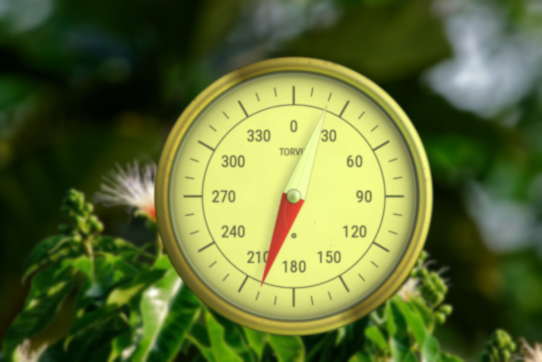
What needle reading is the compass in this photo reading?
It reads 200 °
